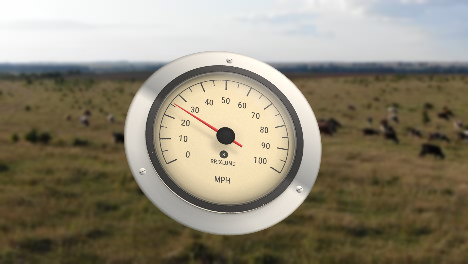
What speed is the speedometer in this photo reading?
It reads 25 mph
